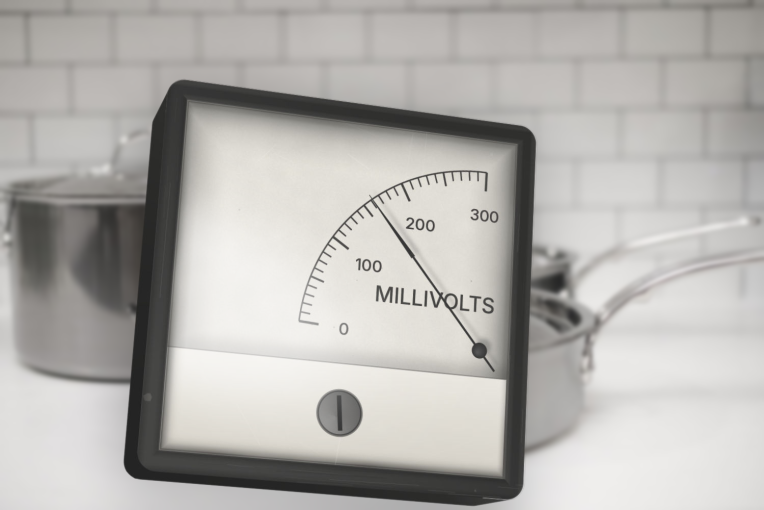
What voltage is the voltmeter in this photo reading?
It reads 160 mV
